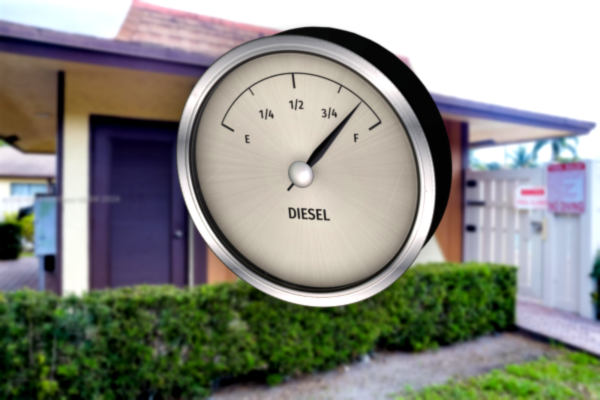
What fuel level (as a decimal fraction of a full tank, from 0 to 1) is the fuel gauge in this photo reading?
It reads 0.875
